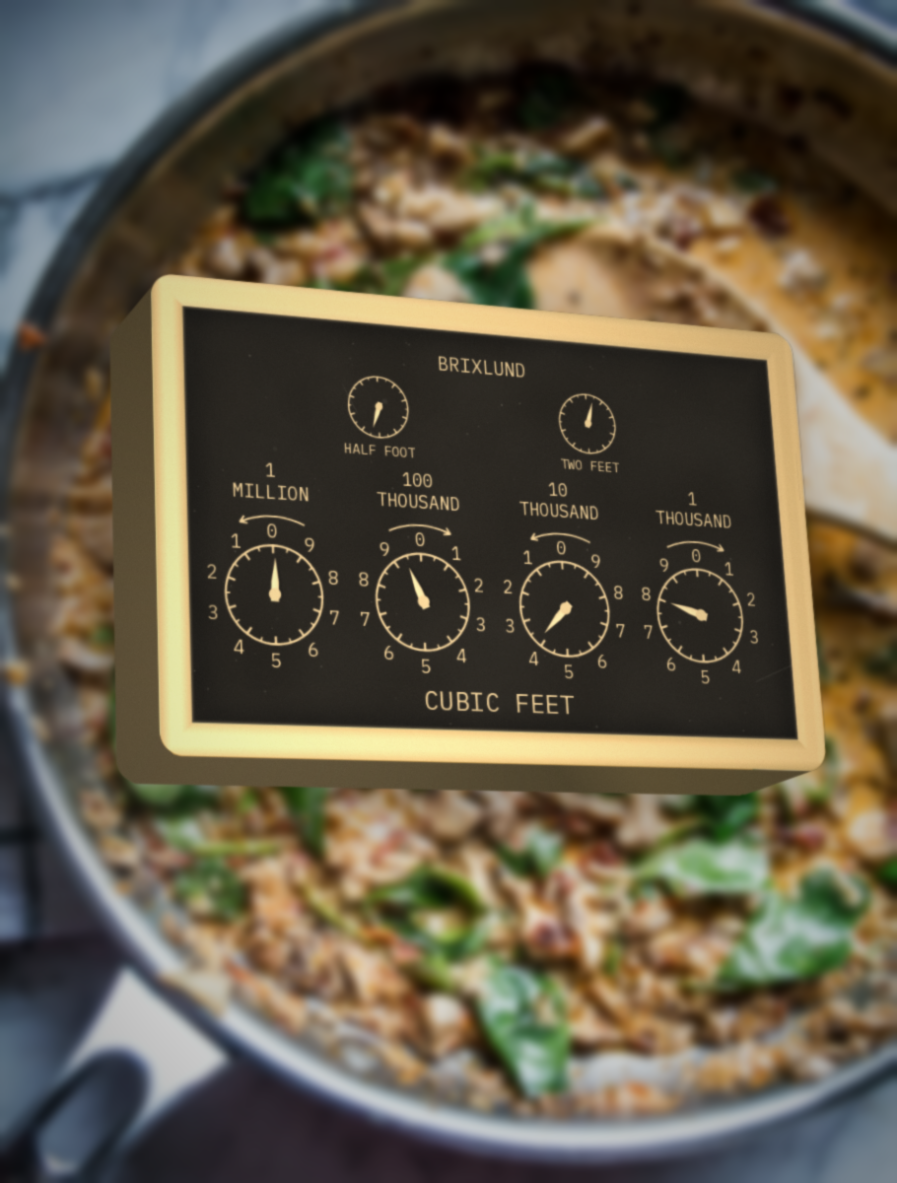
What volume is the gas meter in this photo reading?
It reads 993800 ft³
